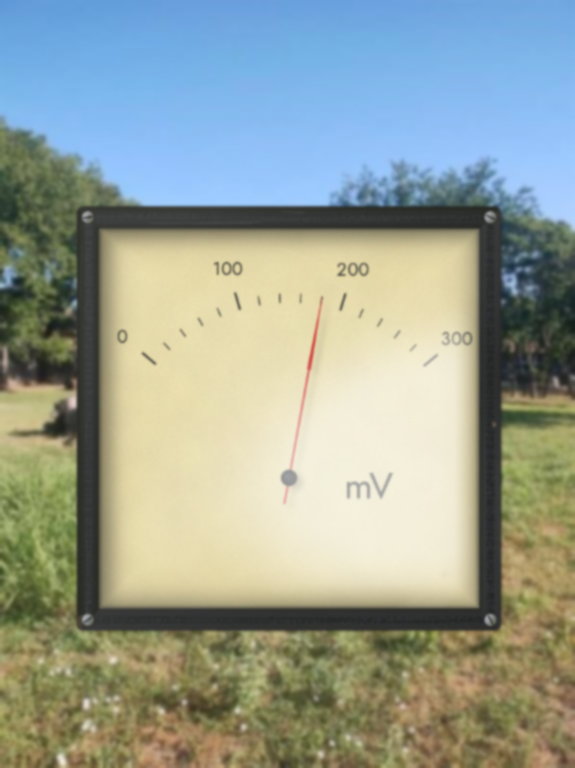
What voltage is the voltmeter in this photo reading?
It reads 180 mV
